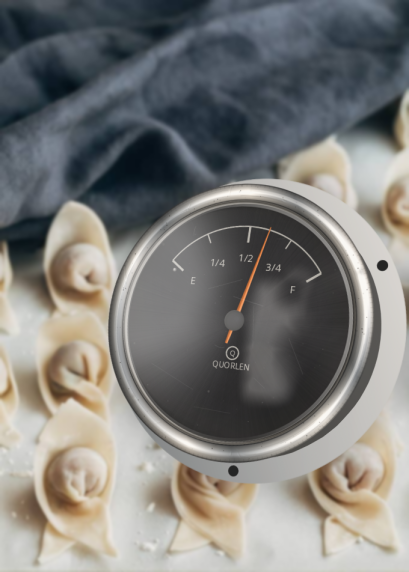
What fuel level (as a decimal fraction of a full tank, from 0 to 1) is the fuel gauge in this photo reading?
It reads 0.625
